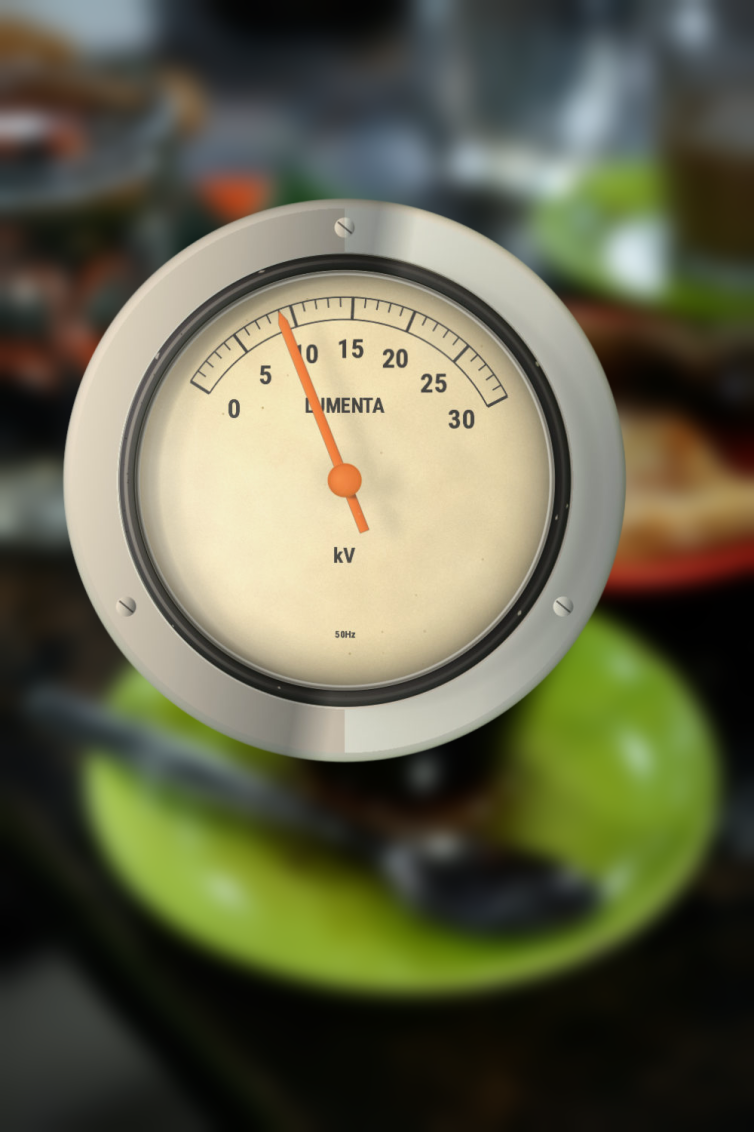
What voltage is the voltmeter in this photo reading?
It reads 9 kV
